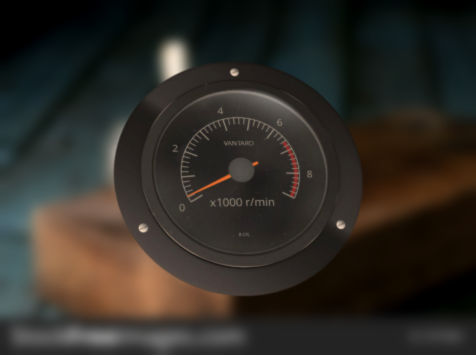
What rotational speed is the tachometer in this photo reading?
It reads 200 rpm
